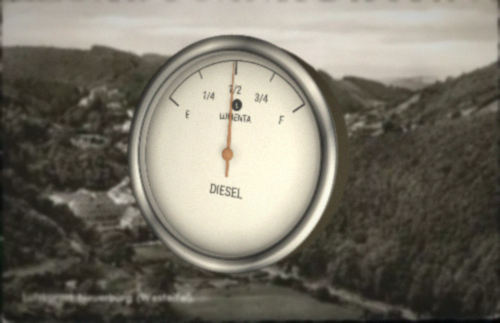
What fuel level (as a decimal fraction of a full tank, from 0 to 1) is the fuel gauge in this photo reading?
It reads 0.5
